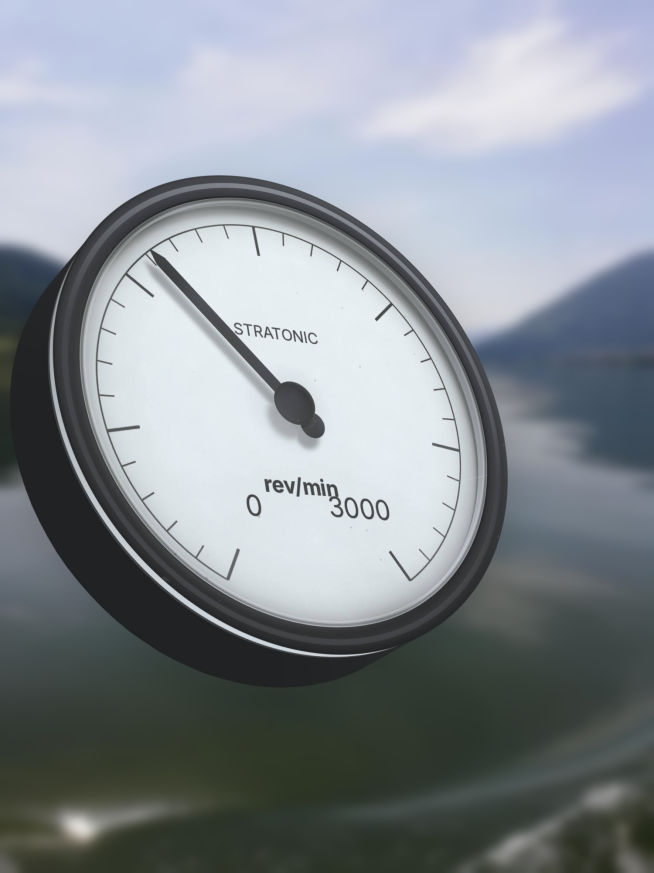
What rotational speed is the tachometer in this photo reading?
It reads 1100 rpm
